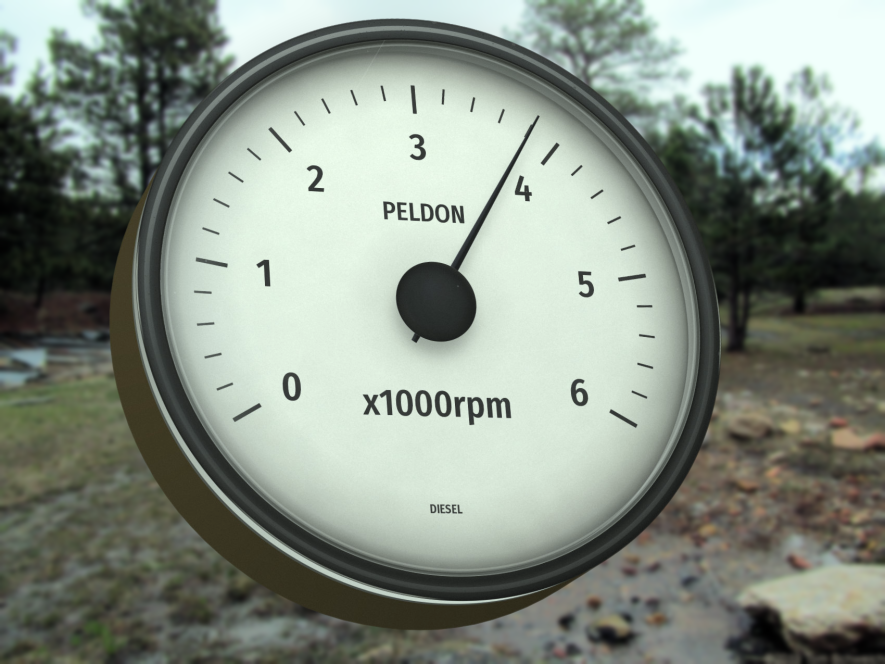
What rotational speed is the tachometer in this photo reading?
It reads 3800 rpm
